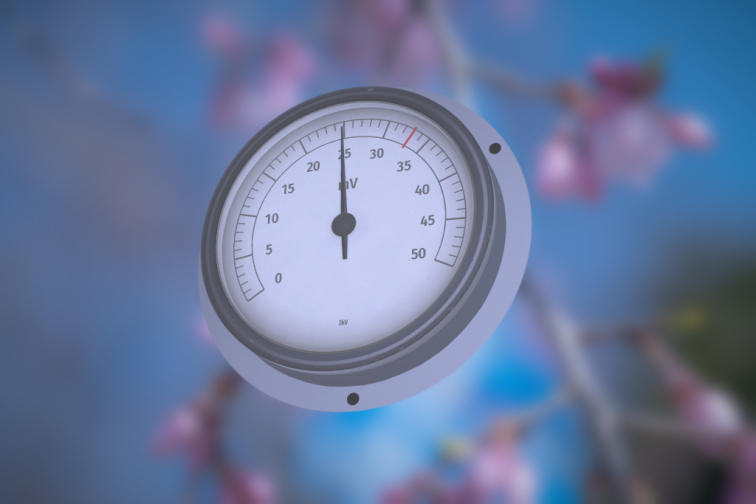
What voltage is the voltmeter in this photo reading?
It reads 25 mV
